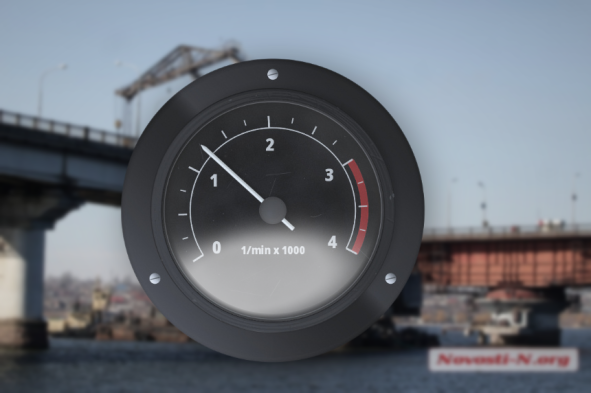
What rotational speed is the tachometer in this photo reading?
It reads 1250 rpm
